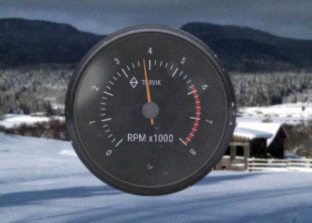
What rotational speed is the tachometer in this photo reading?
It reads 3800 rpm
